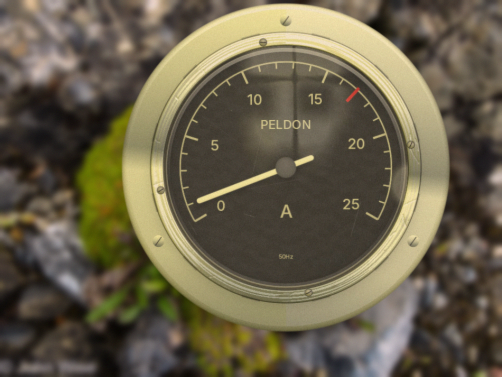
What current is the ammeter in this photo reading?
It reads 1 A
